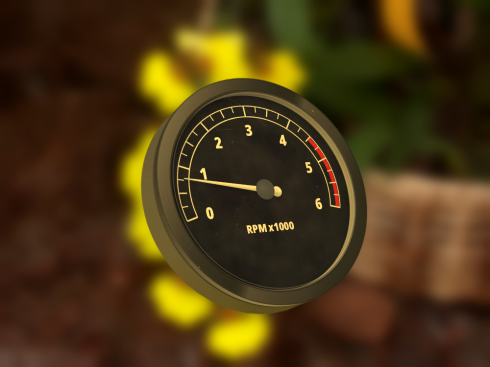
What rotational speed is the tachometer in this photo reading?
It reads 750 rpm
